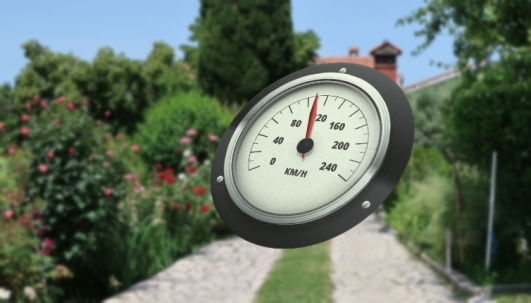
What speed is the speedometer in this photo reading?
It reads 110 km/h
